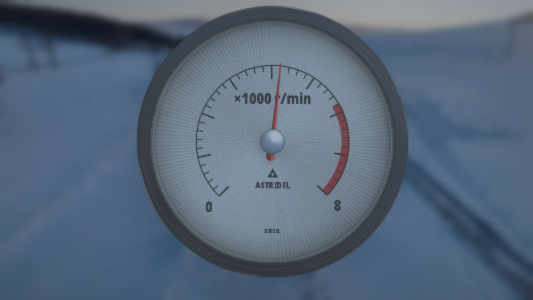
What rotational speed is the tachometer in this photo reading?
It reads 4200 rpm
